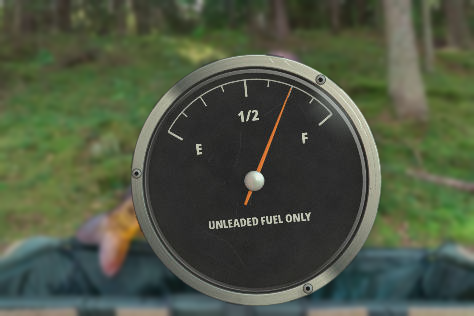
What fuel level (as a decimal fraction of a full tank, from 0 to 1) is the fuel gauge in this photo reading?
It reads 0.75
